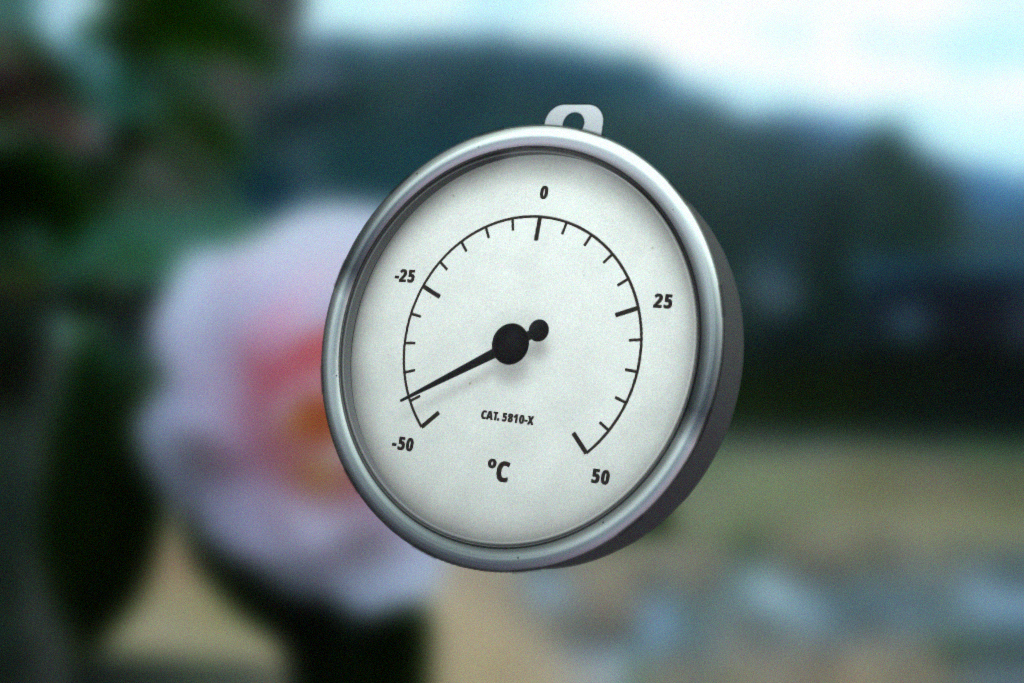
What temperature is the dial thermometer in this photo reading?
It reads -45 °C
